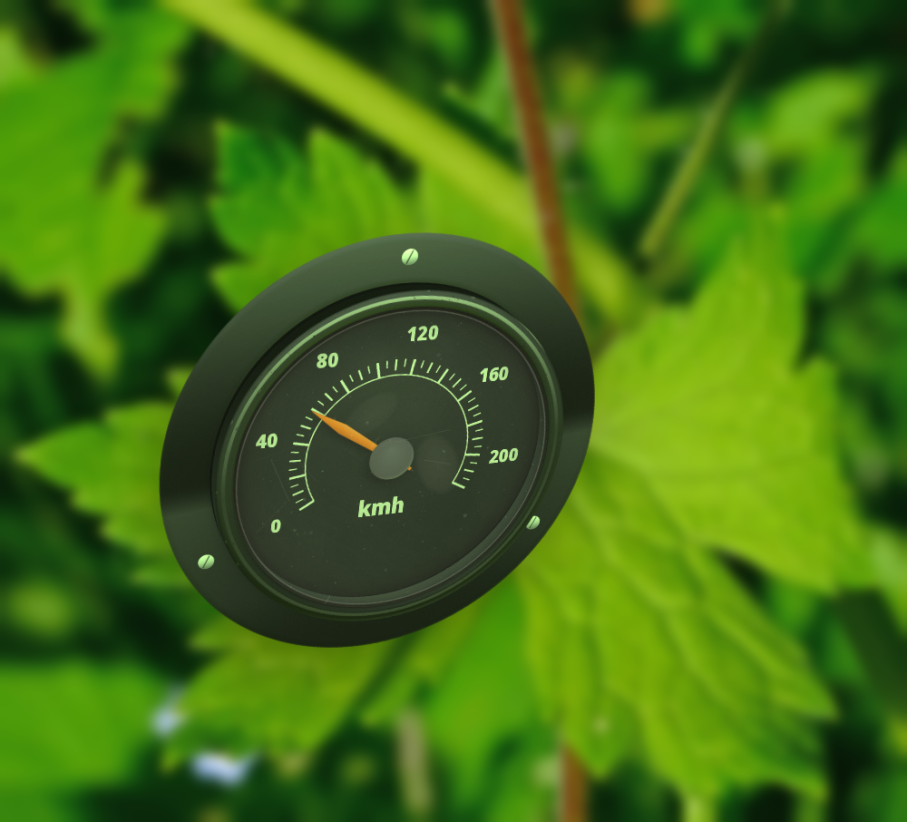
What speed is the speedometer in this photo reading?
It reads 60 km/h
